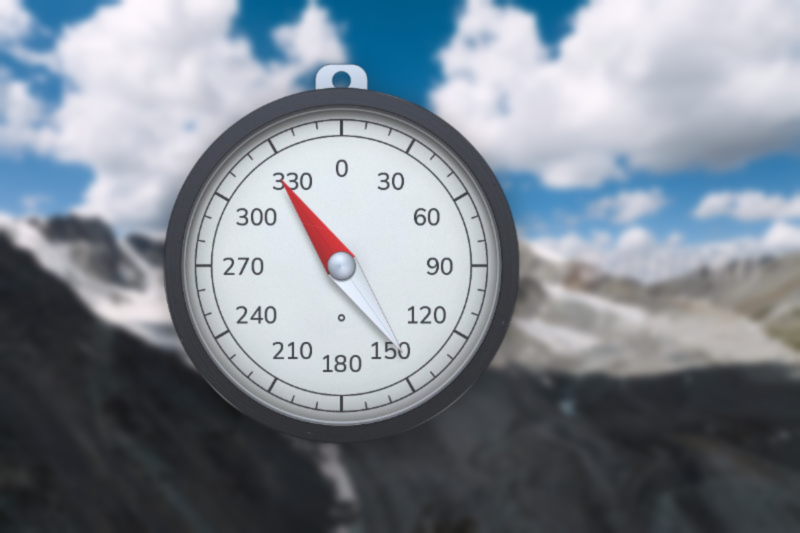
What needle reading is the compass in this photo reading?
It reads 325 °
